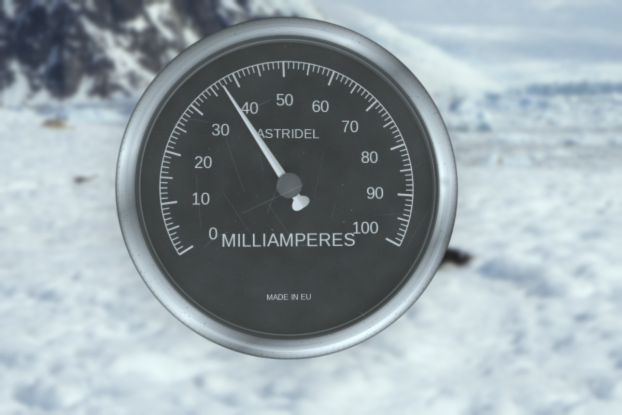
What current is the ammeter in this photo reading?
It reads 37 mA
